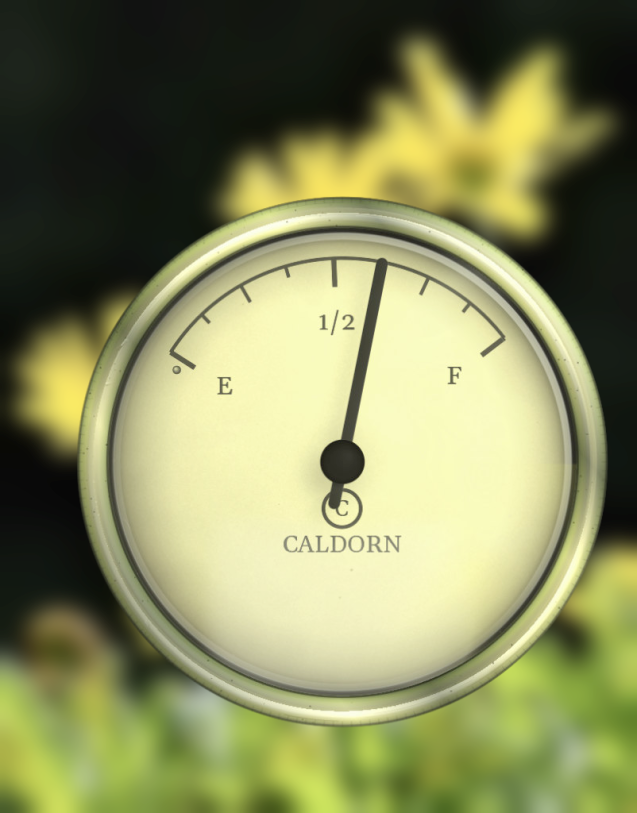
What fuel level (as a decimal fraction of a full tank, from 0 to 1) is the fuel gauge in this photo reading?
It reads 0.625
